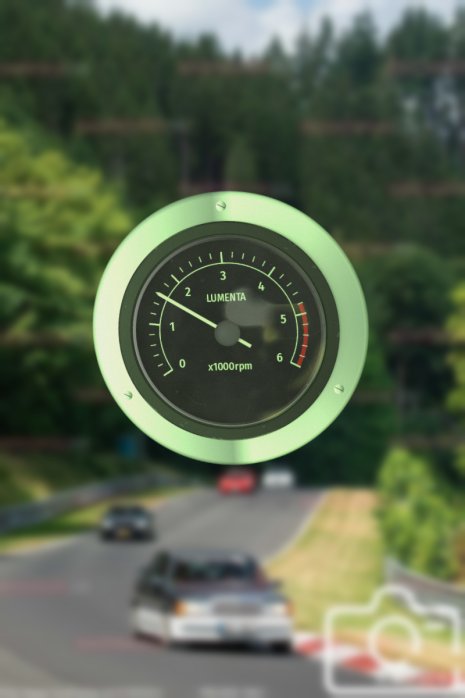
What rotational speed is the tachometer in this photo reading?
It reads 1600 rpm
